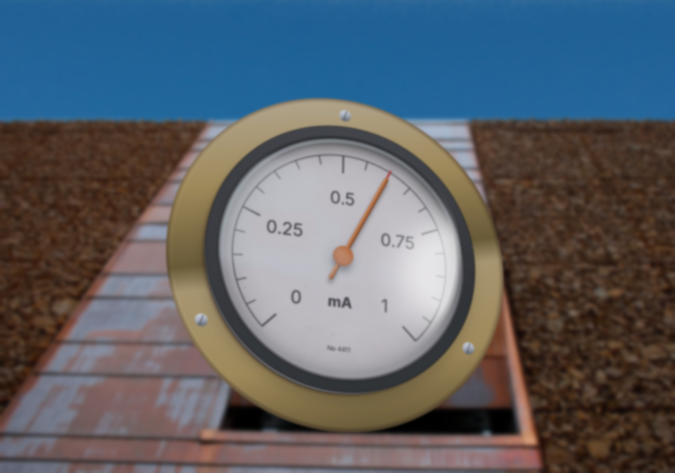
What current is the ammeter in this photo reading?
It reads 0.6 mA
